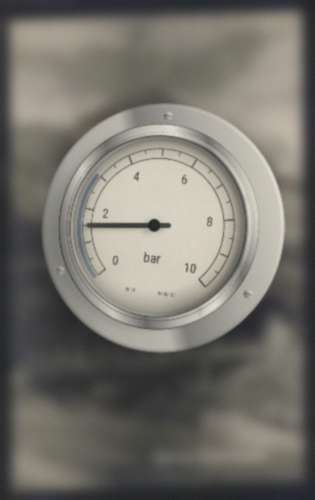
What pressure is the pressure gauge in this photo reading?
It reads 1.5 bar
